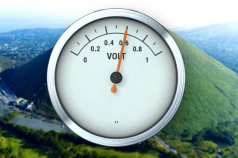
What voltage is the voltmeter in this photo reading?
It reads 0.6 V
